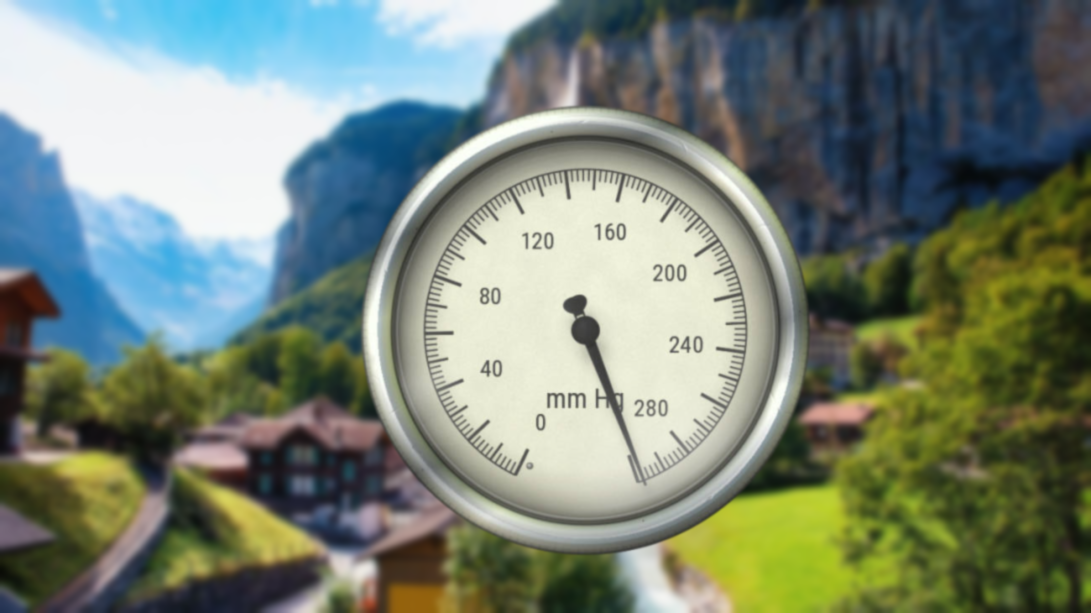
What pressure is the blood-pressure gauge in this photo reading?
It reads 298 mmHg
